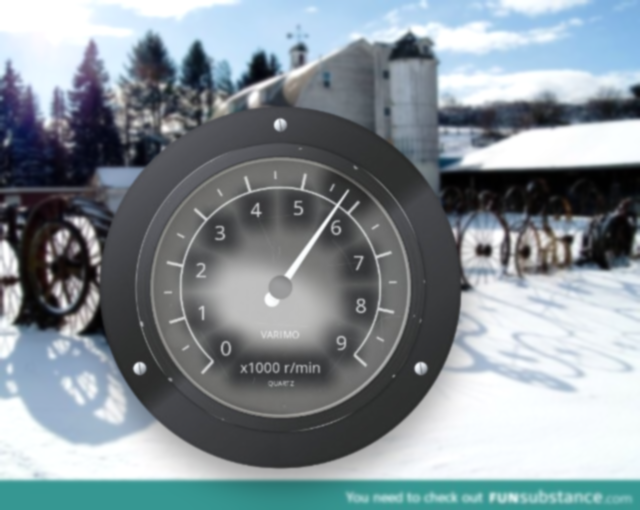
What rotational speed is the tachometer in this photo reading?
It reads 5750 rpm
